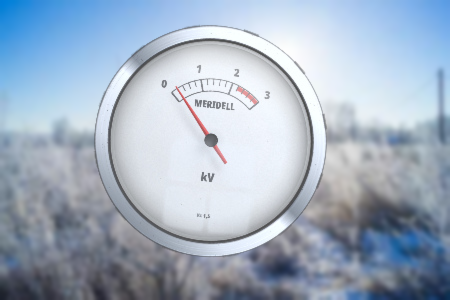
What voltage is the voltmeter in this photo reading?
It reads 0.2 kV
